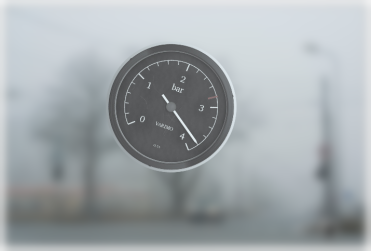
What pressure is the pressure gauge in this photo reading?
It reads 3.8 bar
